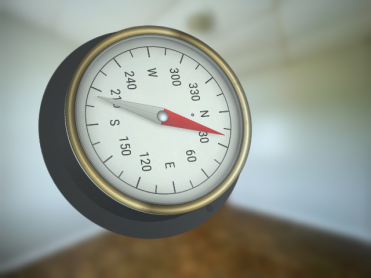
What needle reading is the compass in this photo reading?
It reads 22.5 °
